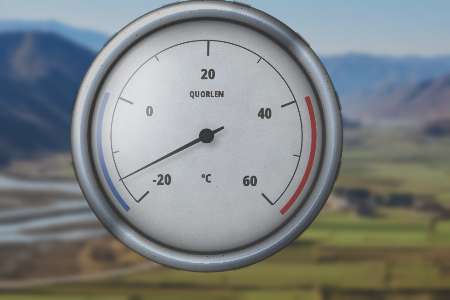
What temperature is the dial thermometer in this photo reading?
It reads -15 °C
